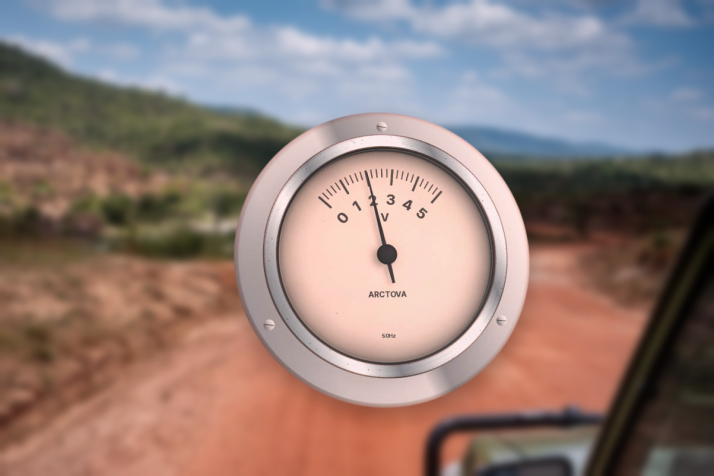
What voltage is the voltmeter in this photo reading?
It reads 2 V
